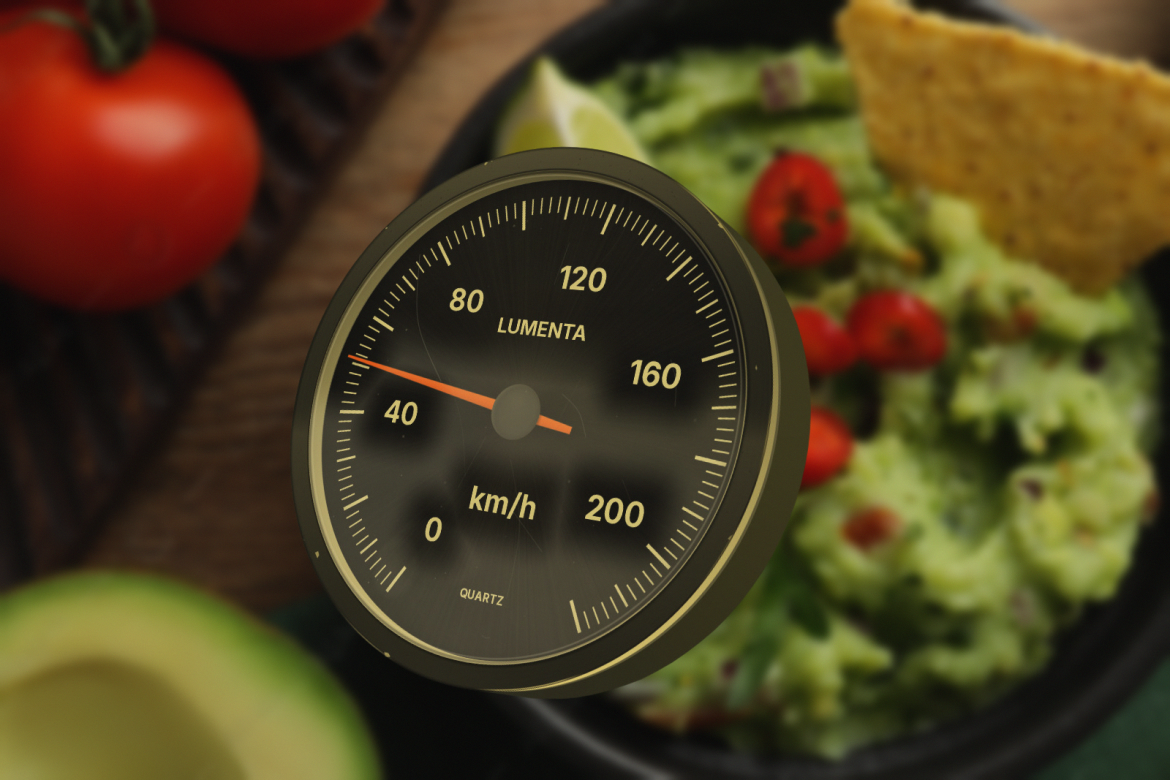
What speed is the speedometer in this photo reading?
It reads 51 km/h
